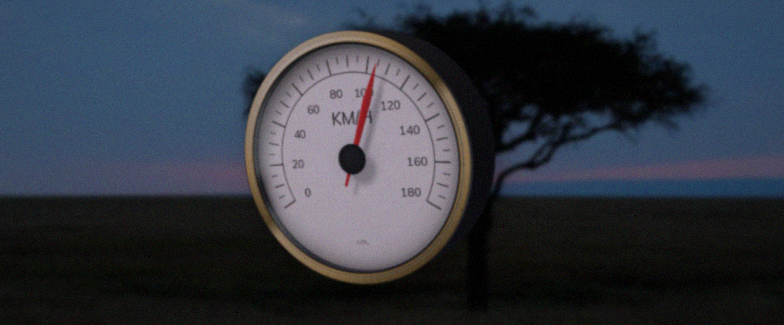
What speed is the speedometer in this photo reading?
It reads 105 km/h
